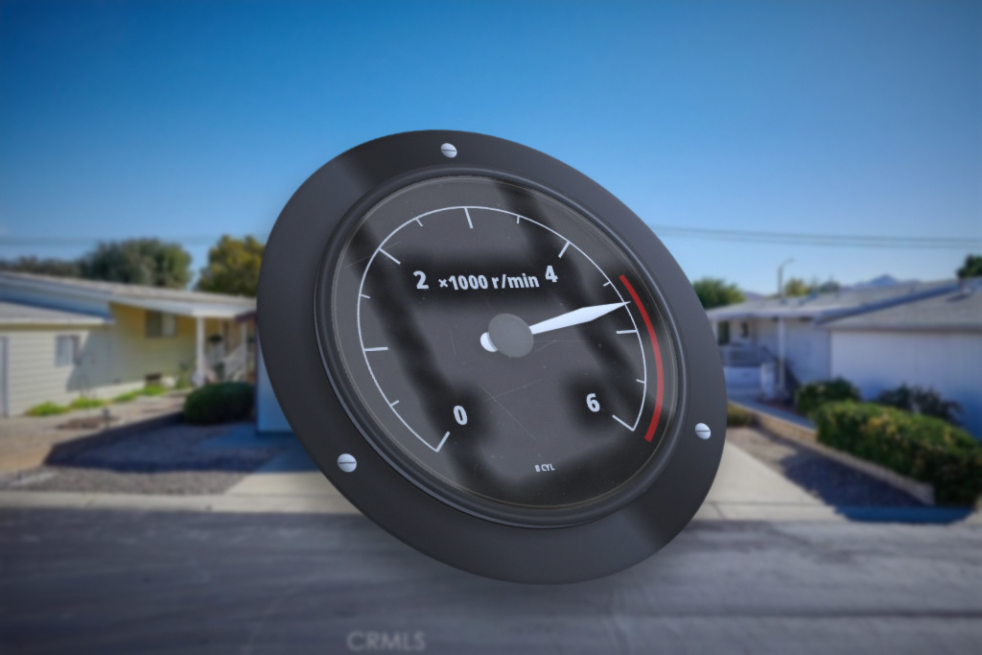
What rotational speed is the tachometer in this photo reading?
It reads 4750 rpm
